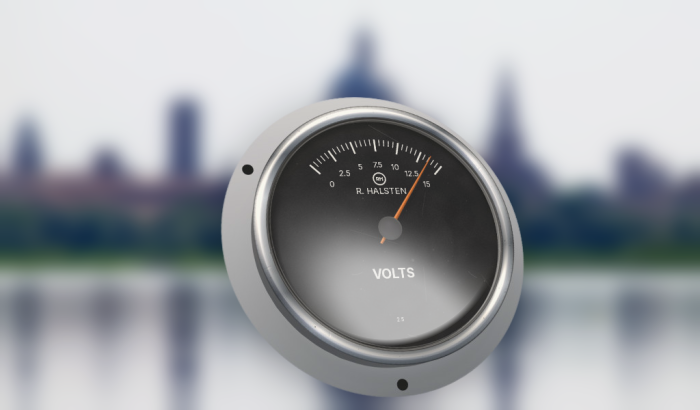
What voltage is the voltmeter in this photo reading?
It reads 13.5 V
